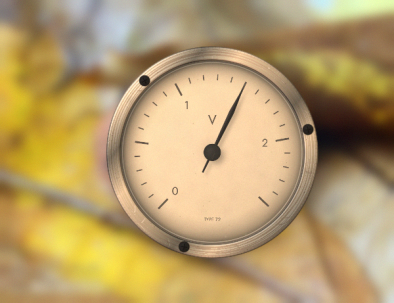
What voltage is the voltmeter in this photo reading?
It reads 1.5 V
